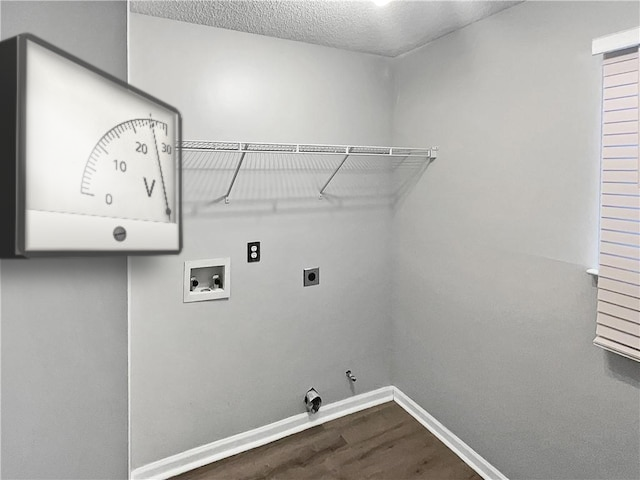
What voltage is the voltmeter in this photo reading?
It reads 25 V
